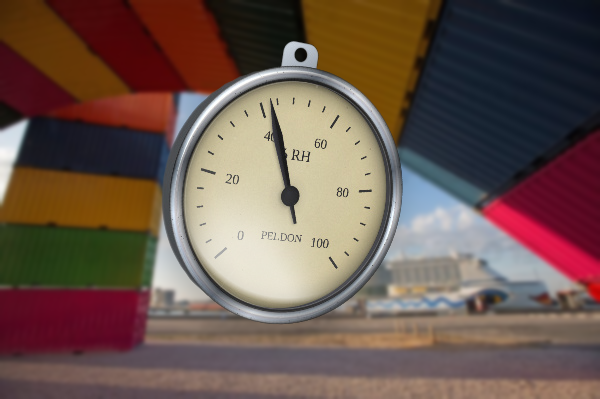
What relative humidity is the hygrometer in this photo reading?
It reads 42 %
